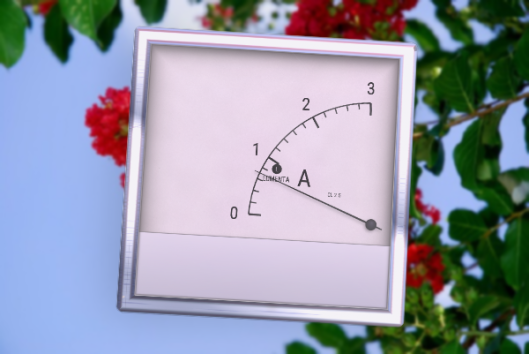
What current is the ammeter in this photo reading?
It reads 0.7 A
